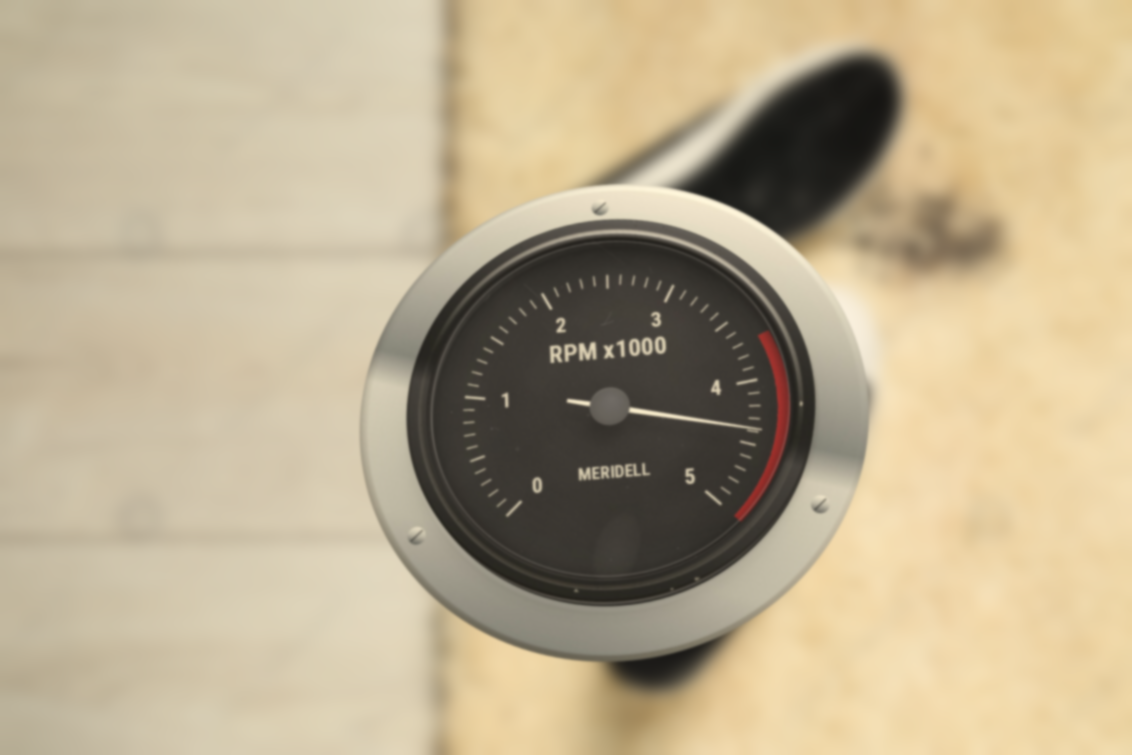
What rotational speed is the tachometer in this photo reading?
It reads 4400 rpm
